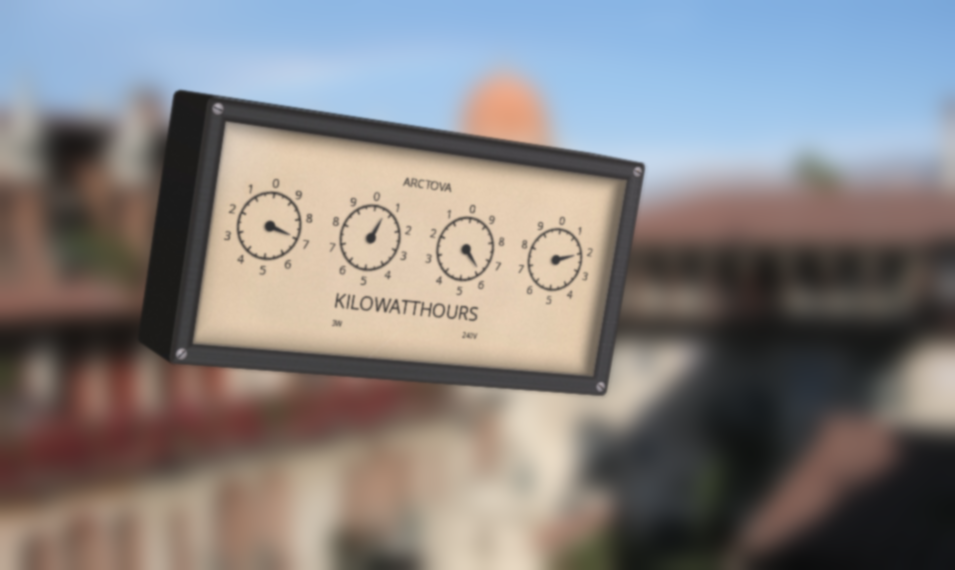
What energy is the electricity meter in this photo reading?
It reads 7062 kWh
